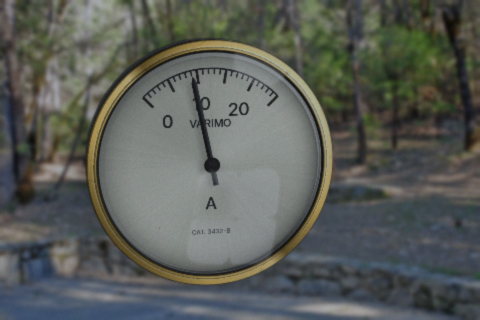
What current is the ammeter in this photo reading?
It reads 9 A
